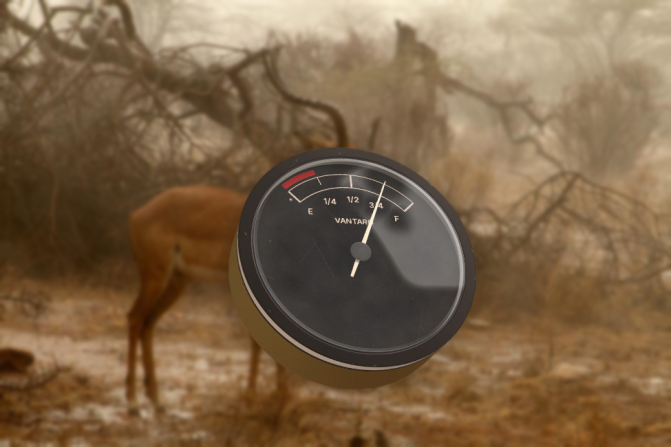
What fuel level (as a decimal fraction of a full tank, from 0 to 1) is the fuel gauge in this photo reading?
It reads 0.75
